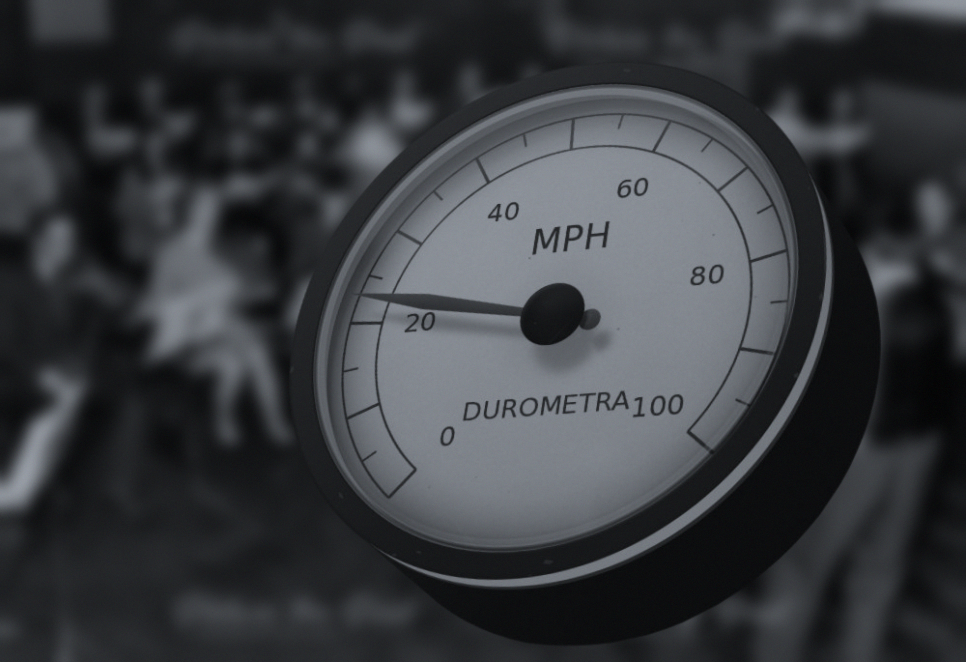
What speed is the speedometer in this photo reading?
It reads 22.5 mph
